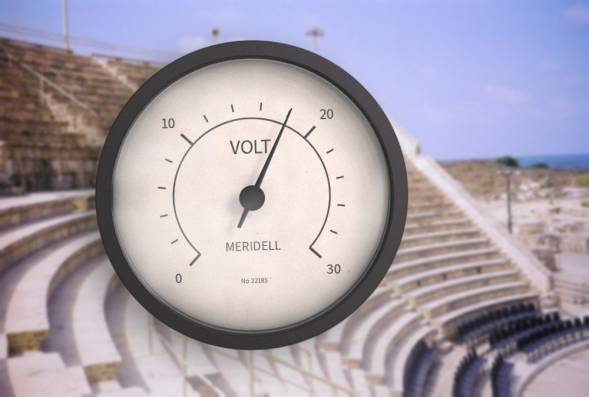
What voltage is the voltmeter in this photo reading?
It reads 18 V
